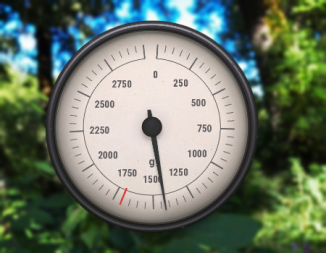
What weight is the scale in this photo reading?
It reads 1425 g
